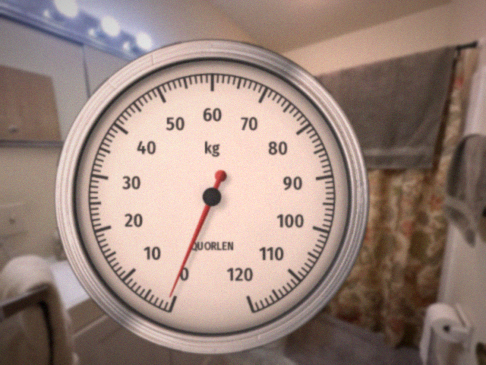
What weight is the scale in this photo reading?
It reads 1 kg
